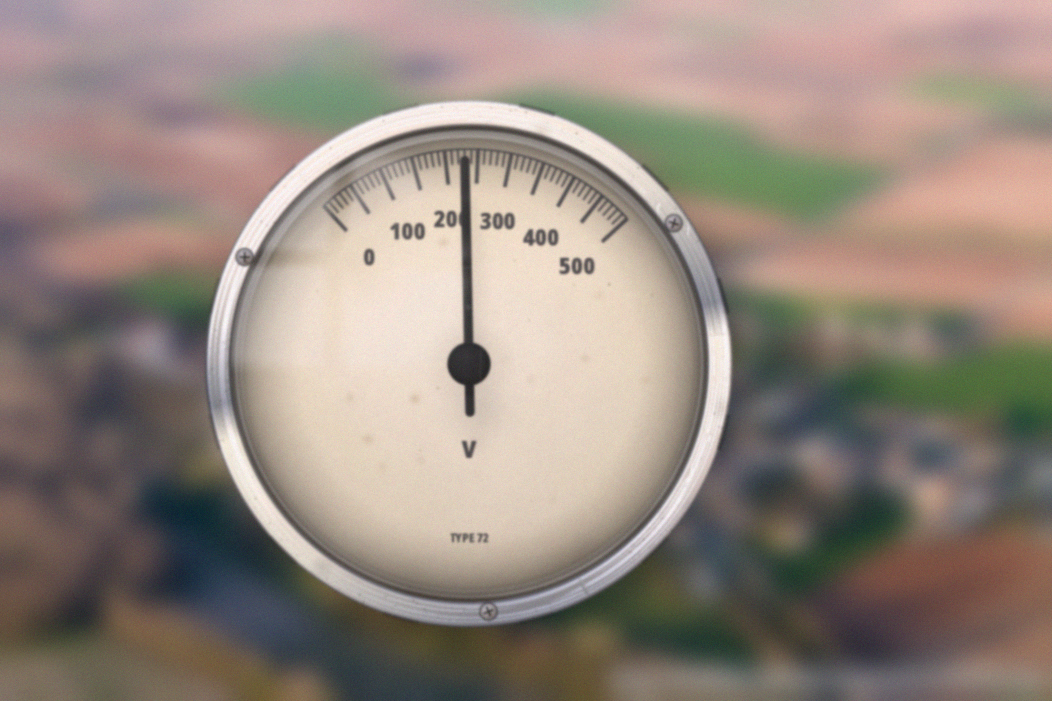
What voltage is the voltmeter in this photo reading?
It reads 230 V
